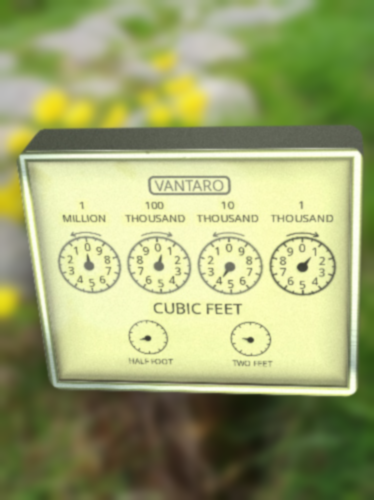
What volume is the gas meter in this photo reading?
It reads 4100 ft³
